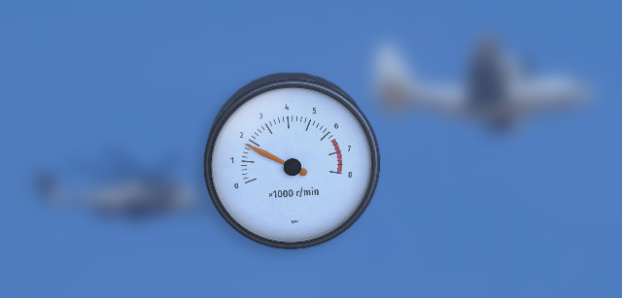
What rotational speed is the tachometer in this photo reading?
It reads 1800 rpm
